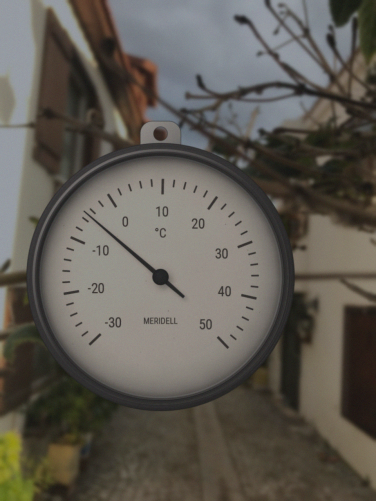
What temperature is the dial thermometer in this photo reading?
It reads -5 °C
